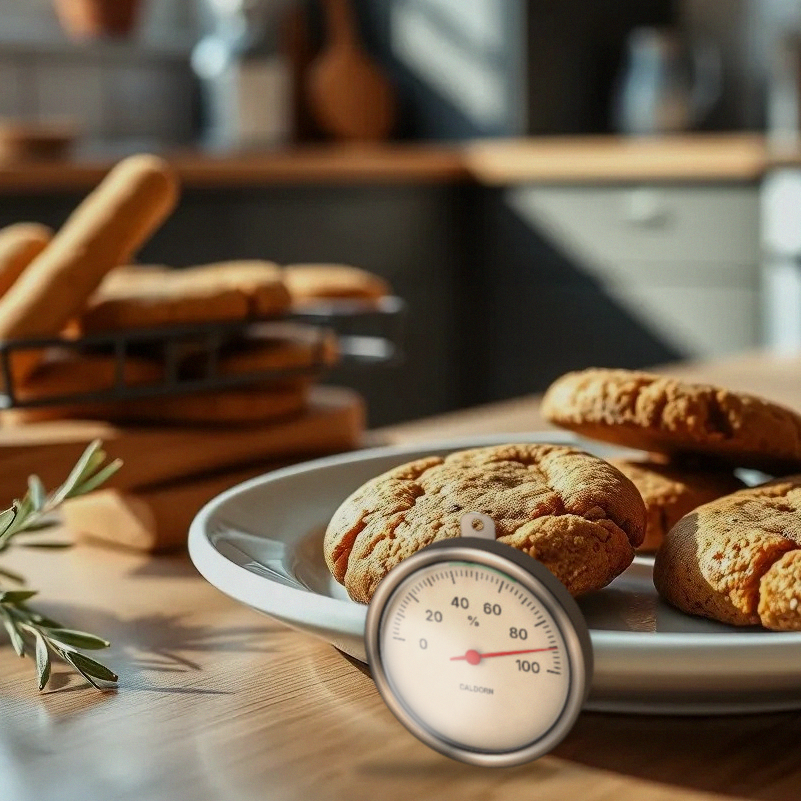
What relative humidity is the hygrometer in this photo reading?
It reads 90 %
